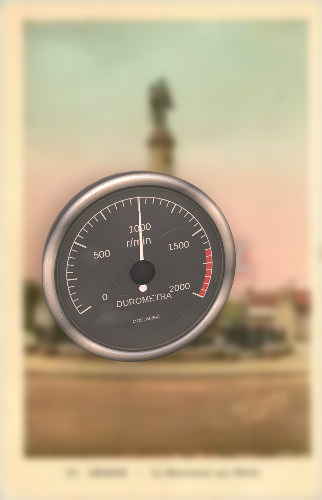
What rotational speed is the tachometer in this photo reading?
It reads 1000 rpm
